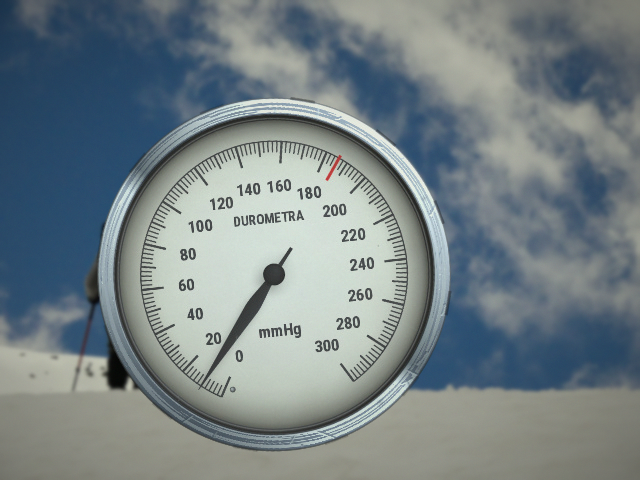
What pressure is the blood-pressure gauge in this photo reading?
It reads 10 mmHg
